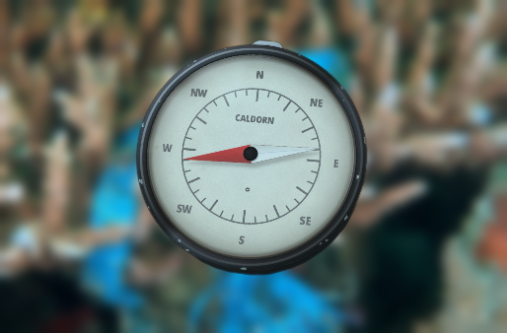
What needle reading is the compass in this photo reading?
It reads 260 °
